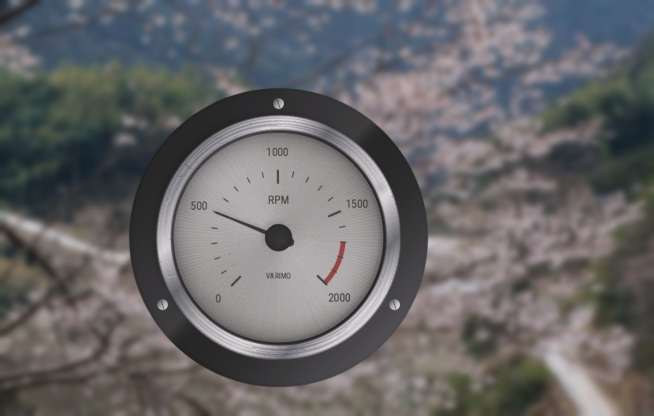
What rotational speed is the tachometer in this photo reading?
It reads 500 rpm
